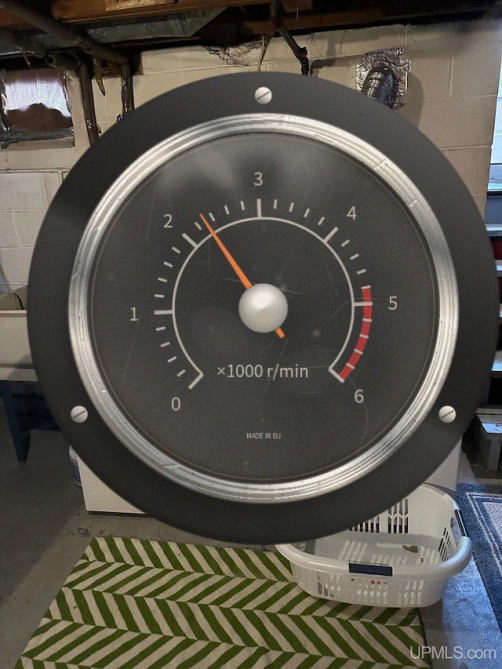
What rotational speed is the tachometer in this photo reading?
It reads 2300 rpm
